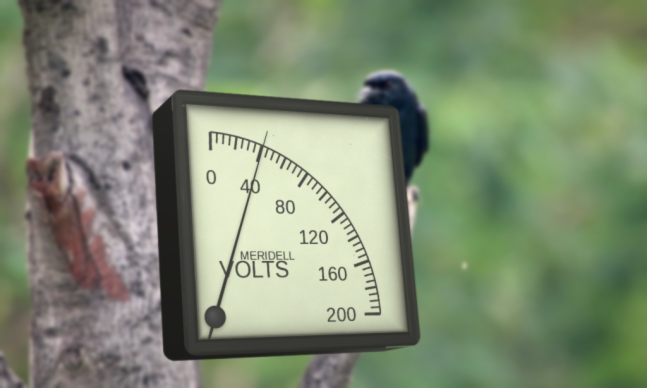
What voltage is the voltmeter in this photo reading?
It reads 40 V
